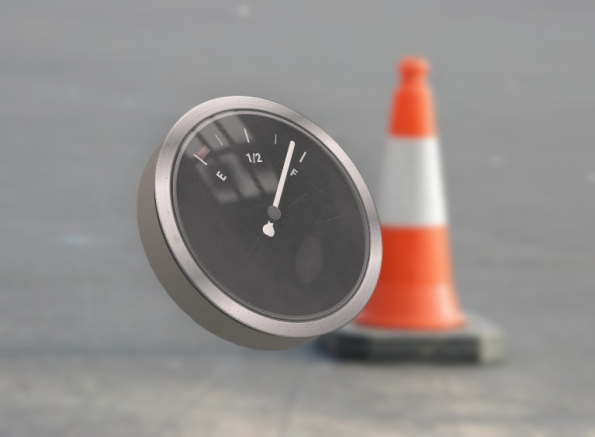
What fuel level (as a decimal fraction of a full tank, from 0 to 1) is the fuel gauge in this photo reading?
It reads 0.875
